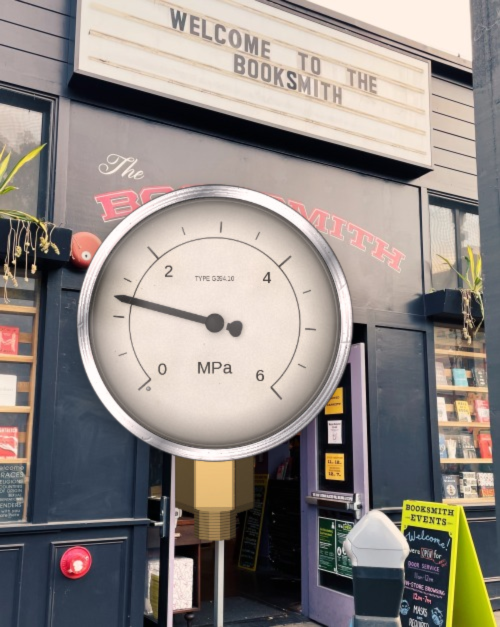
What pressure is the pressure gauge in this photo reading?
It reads 1.25 MPa
